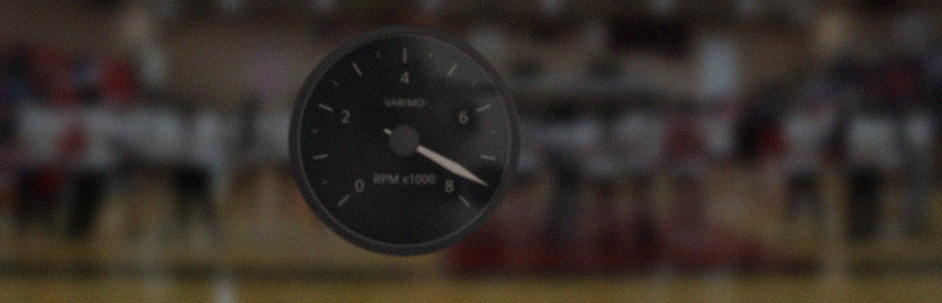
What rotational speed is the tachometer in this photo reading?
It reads 7500 rpm
